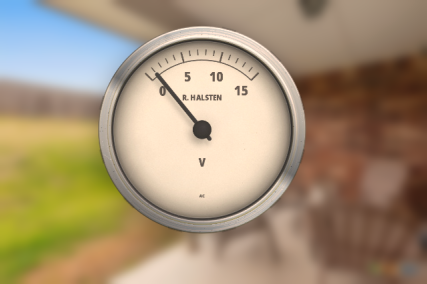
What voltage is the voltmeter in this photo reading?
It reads 1 V
